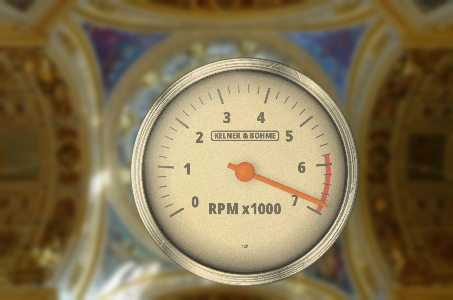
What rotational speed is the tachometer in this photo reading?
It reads 6800 rpm
